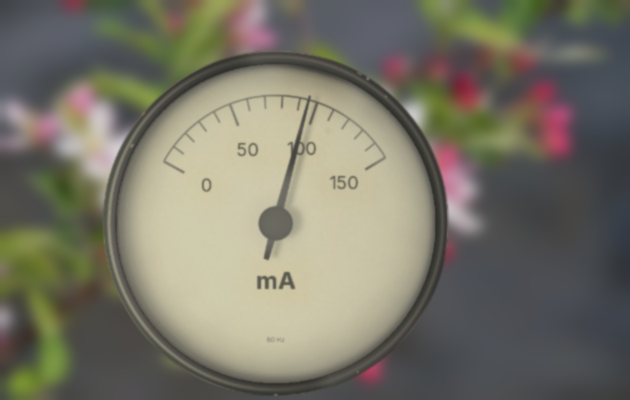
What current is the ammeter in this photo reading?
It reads 95 mA
